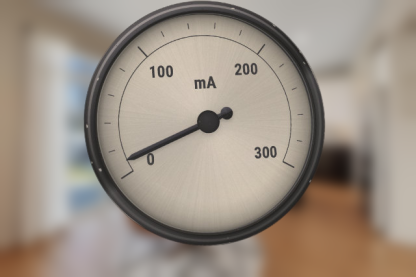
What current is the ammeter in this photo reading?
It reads 10 mA
